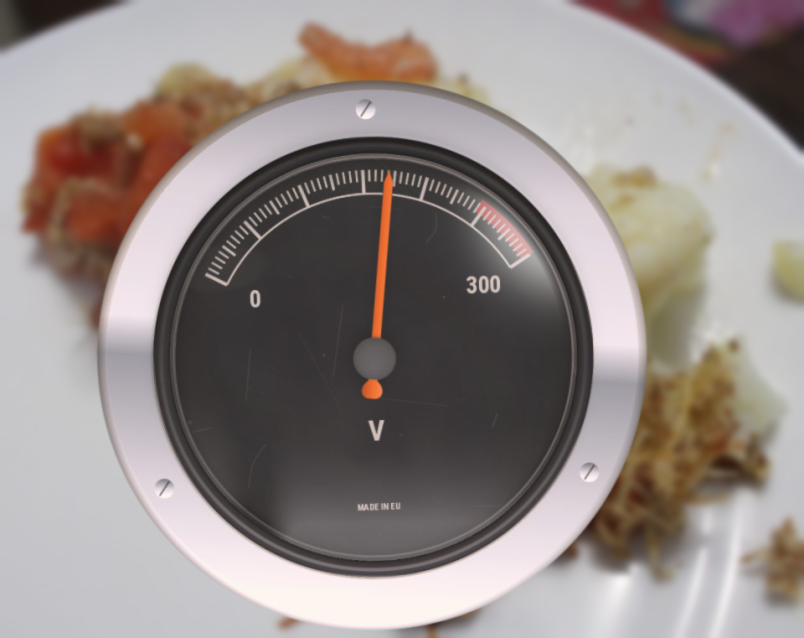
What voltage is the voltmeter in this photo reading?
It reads 170 V
